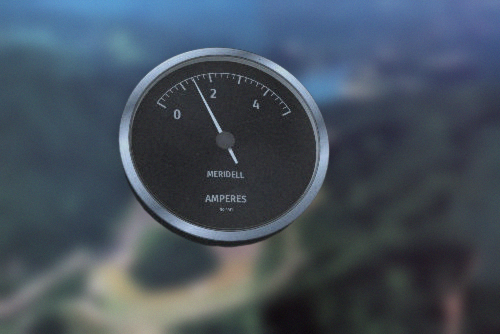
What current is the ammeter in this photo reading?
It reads 1.4 A
